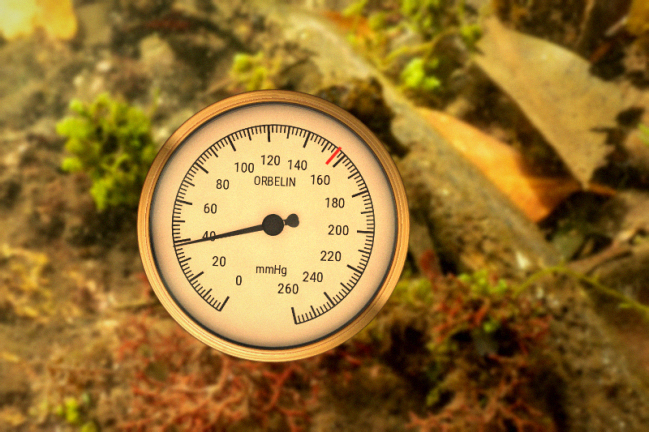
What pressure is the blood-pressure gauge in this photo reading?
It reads 38 mmHg
